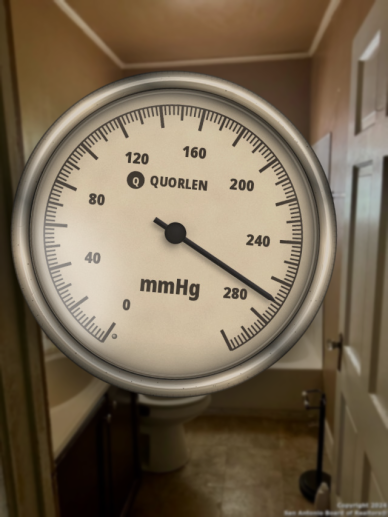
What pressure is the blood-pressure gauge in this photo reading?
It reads 270 mmHg
